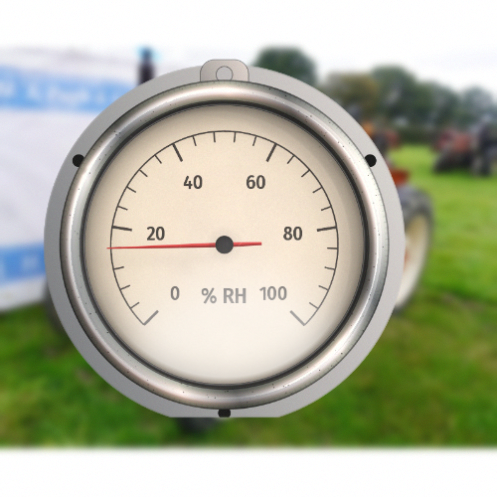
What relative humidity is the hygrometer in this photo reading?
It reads 16 %
